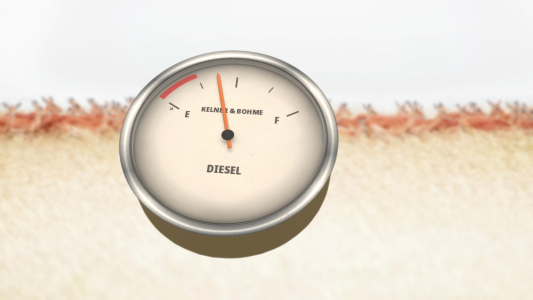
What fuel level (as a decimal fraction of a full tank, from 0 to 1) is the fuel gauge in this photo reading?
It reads 0.375
